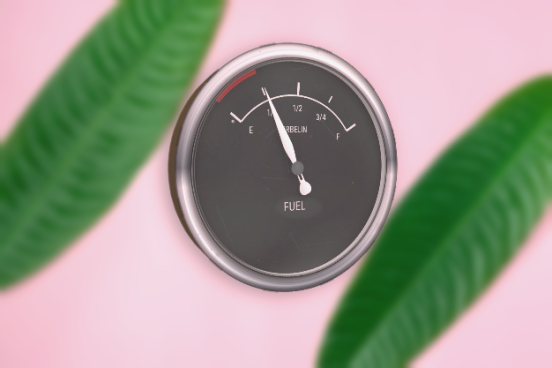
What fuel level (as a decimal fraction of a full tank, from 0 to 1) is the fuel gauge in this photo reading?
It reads 0.25
